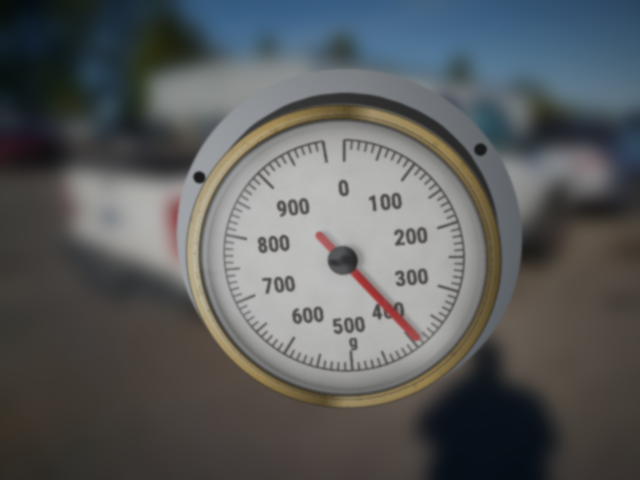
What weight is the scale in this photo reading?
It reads 390 g
